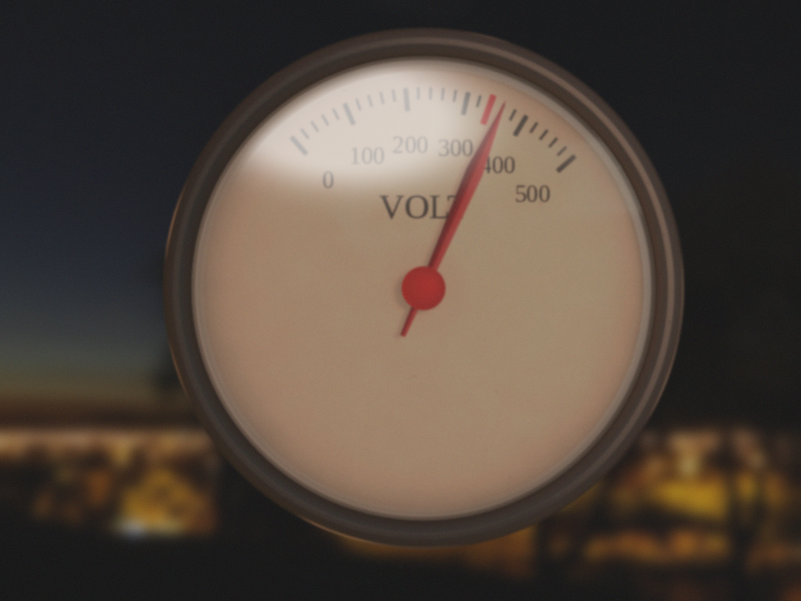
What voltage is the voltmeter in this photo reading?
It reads 360 V
